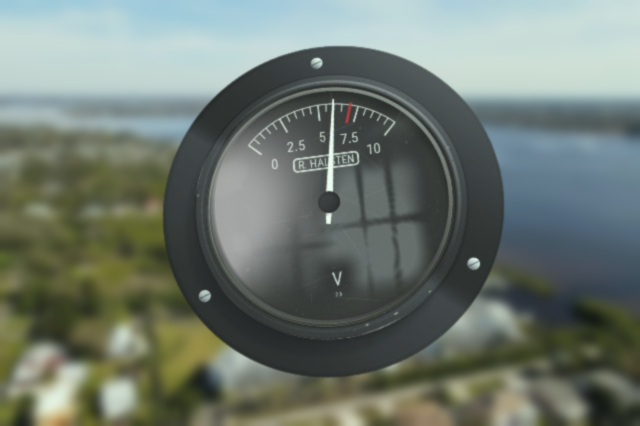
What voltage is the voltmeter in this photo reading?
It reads 6 V
